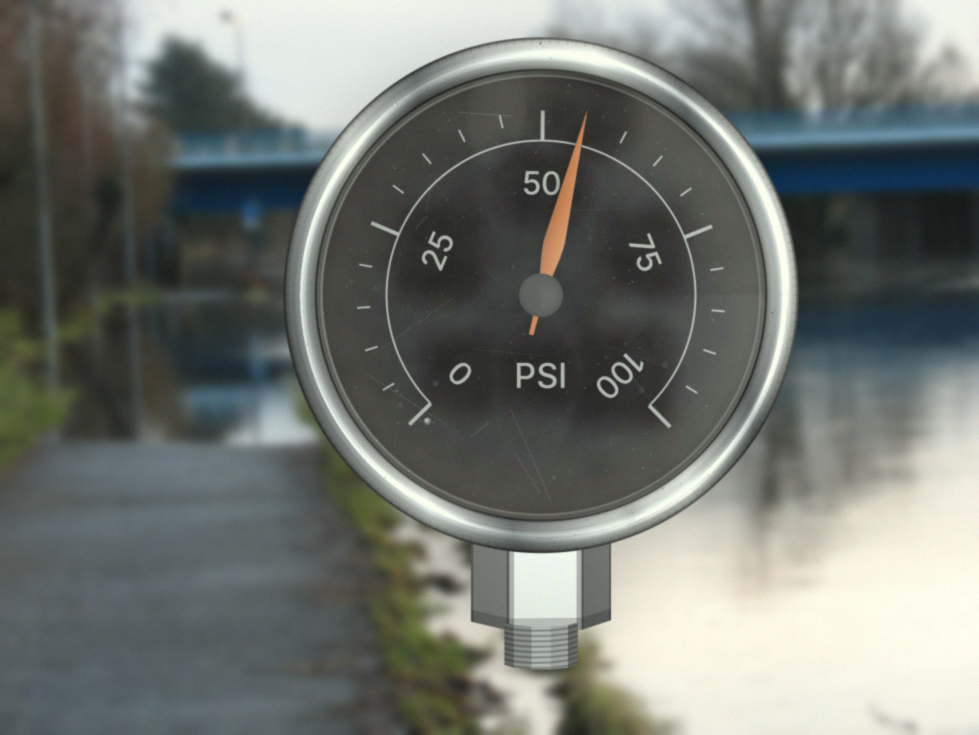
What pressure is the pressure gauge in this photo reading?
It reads 55 psi
